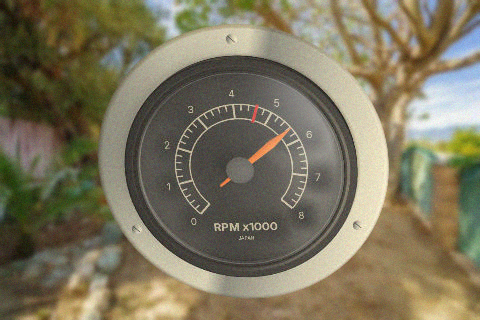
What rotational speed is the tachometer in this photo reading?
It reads 5600 rpm
